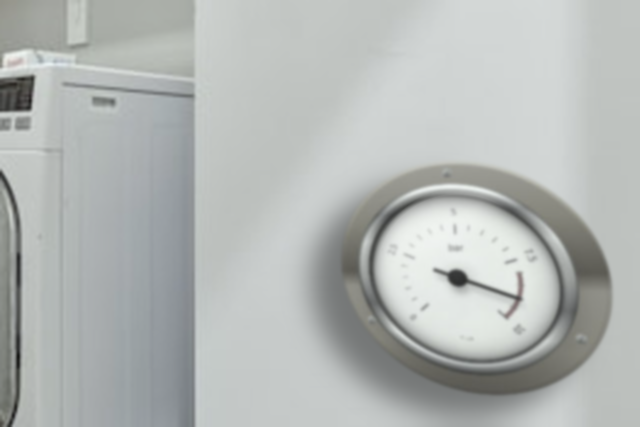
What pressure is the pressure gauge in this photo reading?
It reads 9 bar
